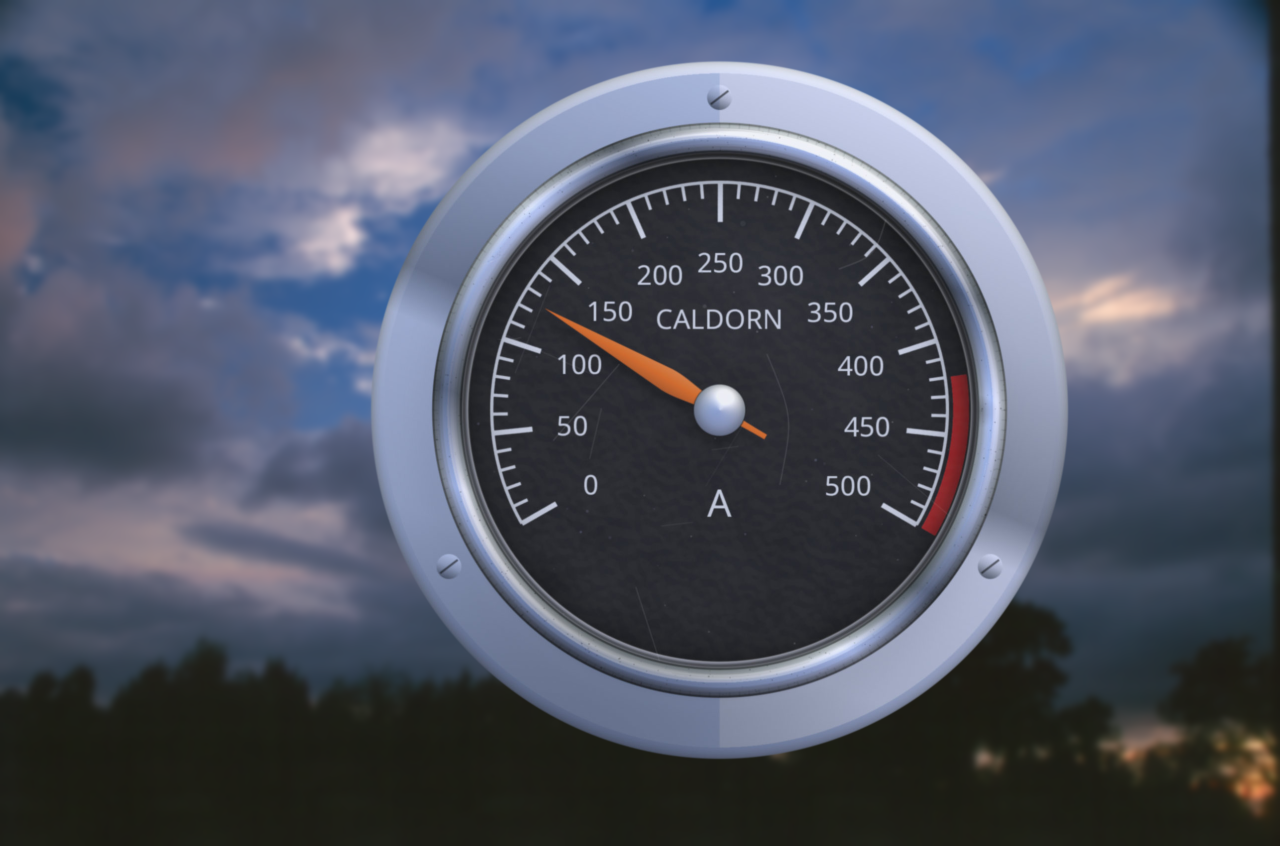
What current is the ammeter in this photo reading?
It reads 125 A
